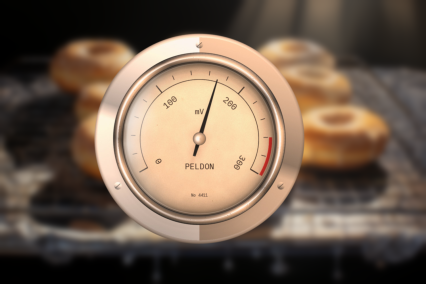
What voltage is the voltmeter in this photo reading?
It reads 170 mV
